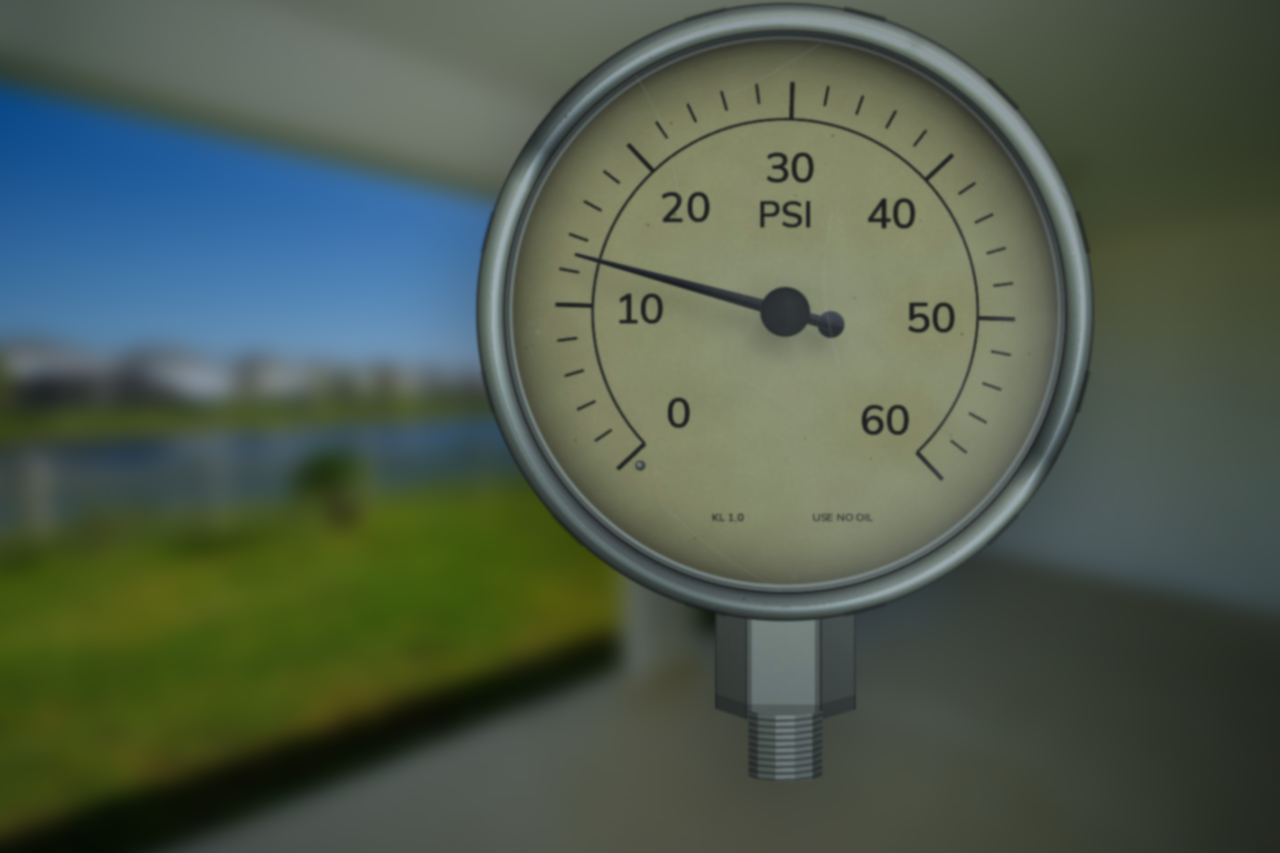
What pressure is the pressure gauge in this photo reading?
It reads 13 psi
